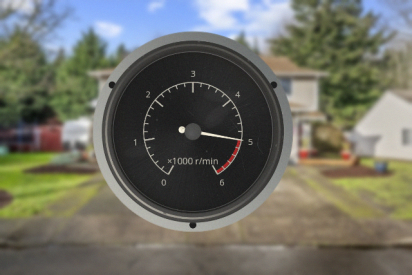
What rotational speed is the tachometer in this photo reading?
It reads 5000 rpm
